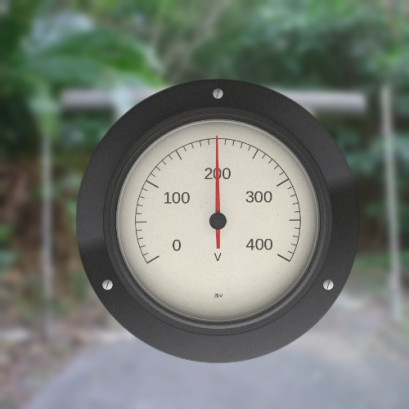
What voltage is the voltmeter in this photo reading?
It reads 200 V
